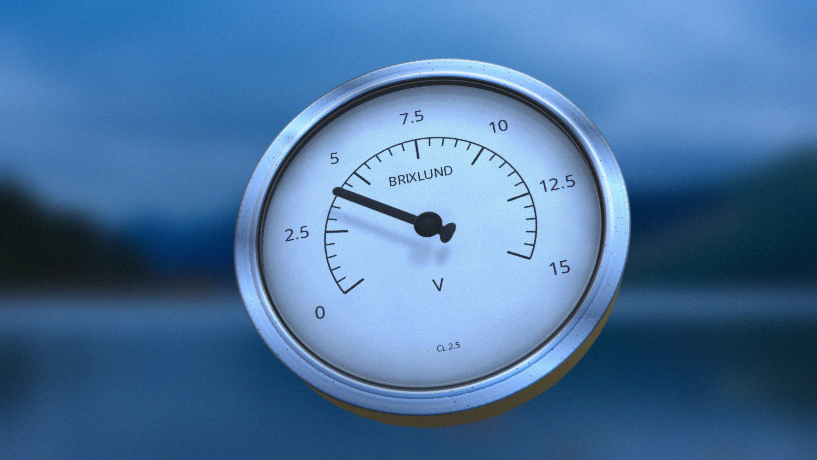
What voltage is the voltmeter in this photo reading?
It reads 4 V
